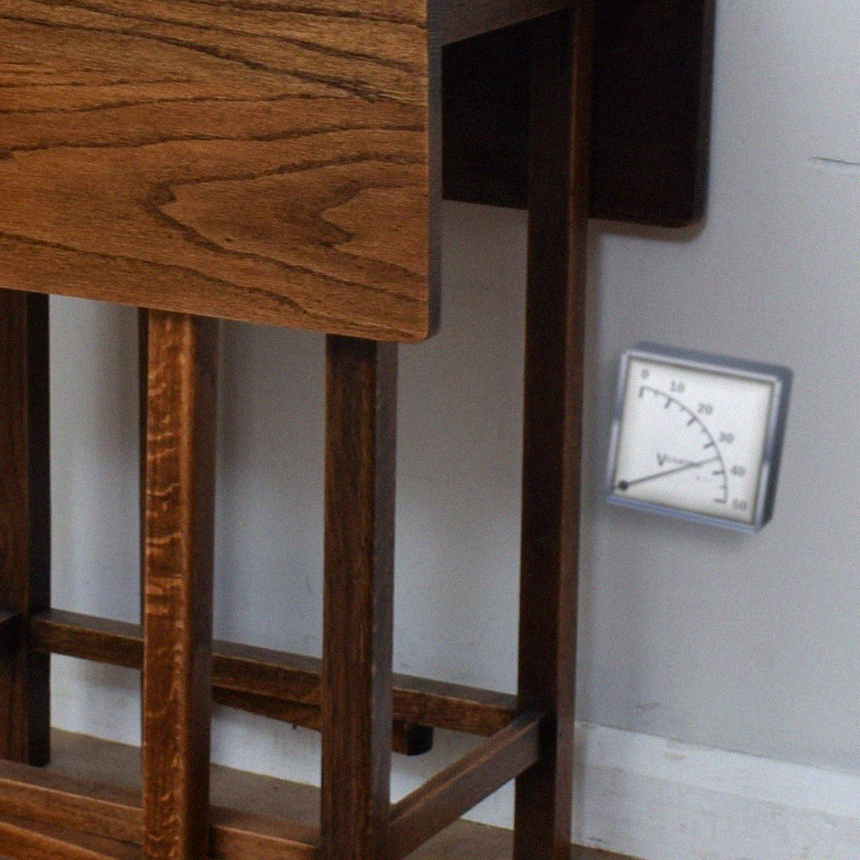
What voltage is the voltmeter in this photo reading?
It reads 35 V
